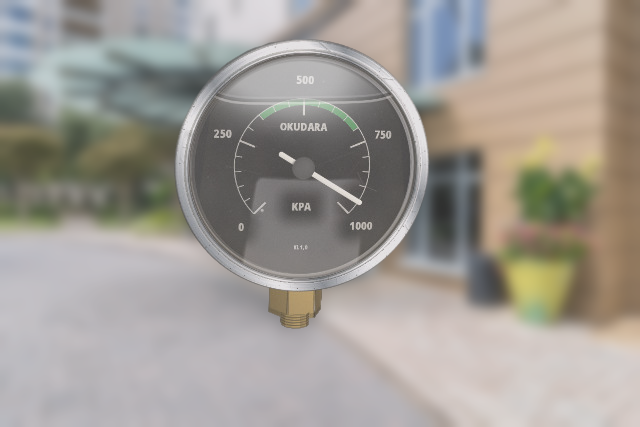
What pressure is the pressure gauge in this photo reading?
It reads 950 kPa
